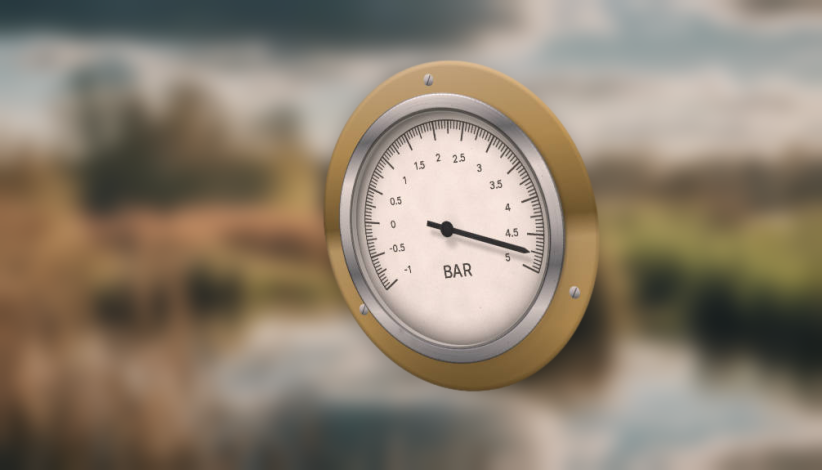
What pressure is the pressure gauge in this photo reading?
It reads 4.75 bar
